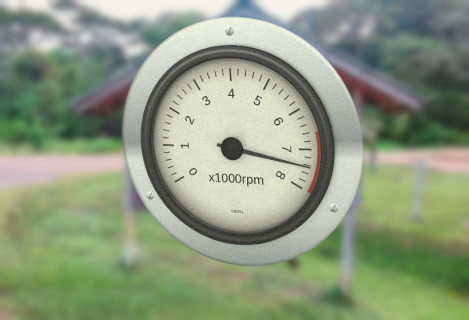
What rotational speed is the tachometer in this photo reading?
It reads 7400 rpm
